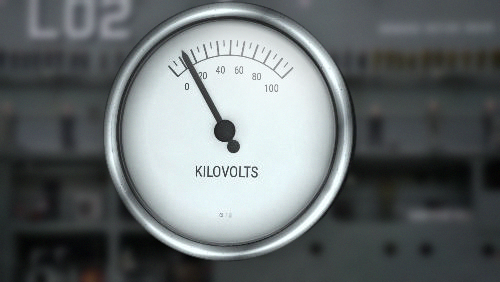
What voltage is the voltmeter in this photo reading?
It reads 15 kV
